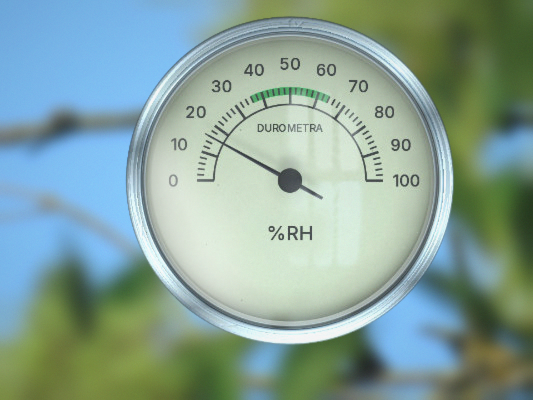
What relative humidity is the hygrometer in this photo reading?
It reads 16 %
